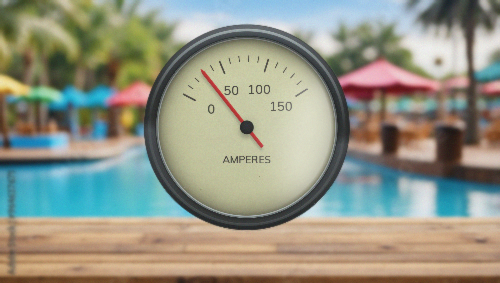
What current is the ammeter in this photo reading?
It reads 30 A
